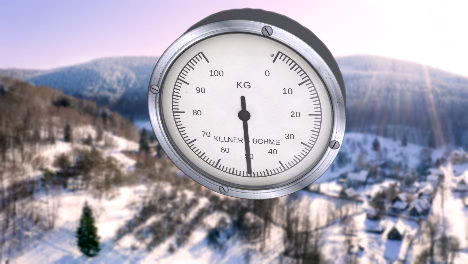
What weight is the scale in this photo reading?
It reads 50 kg
